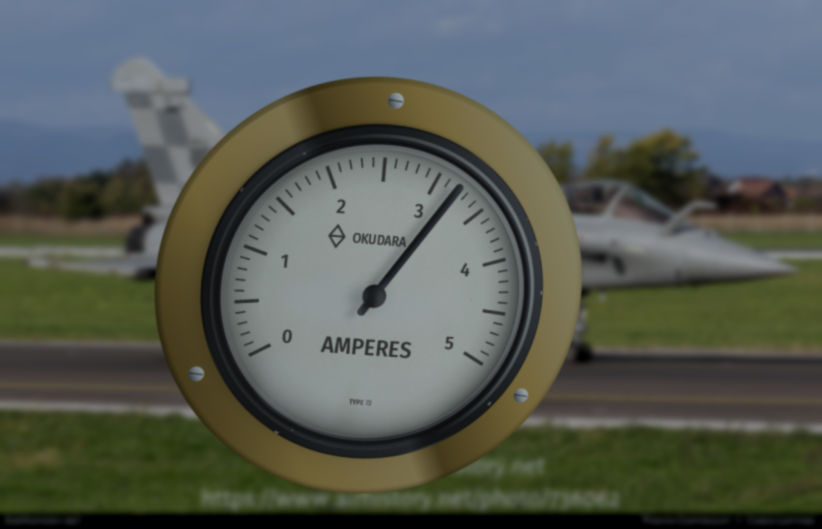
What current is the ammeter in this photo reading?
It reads 3.2 A
